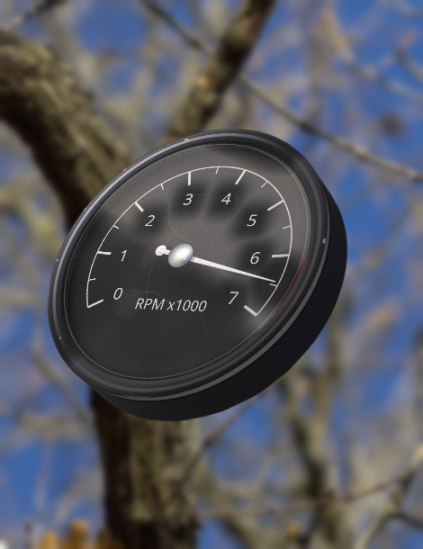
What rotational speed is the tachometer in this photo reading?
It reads 6500 rpm
